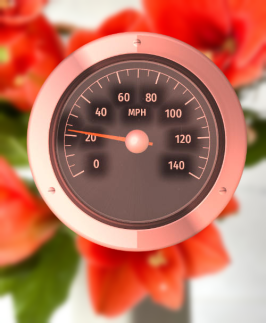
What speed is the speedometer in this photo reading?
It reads 22.5 mph
